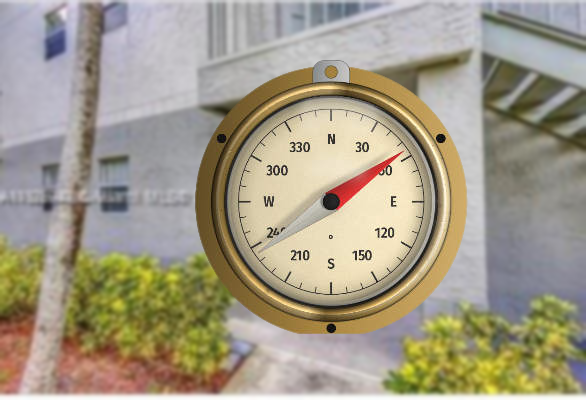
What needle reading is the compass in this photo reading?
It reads 55 °
